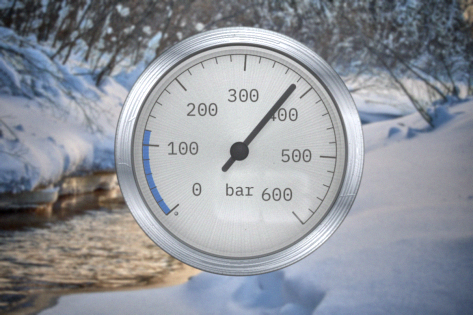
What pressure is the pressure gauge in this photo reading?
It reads 380 bar
